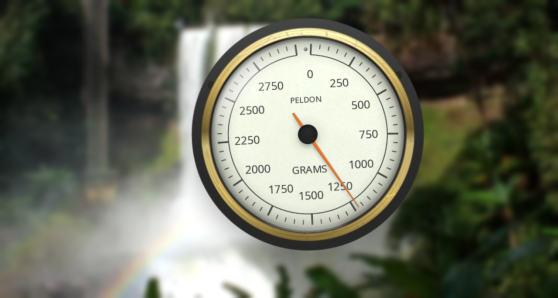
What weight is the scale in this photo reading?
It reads 1225 g
